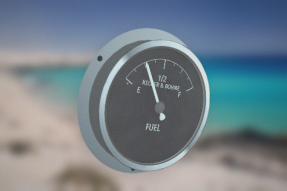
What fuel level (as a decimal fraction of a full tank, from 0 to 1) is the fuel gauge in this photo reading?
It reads 0.25
